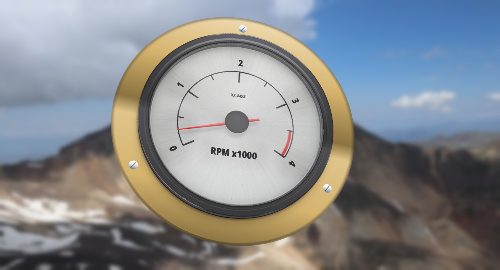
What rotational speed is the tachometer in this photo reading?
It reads 250 rpm
